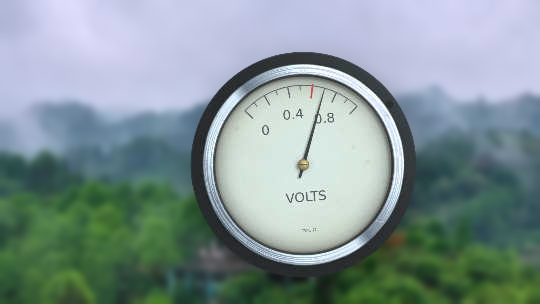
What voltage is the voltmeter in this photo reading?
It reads 0.7 V
